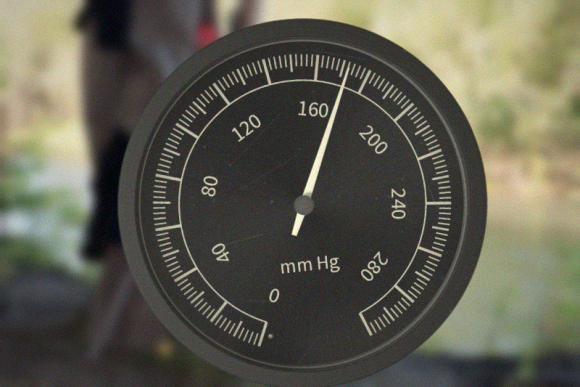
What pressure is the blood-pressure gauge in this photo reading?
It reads 172 mmHg
